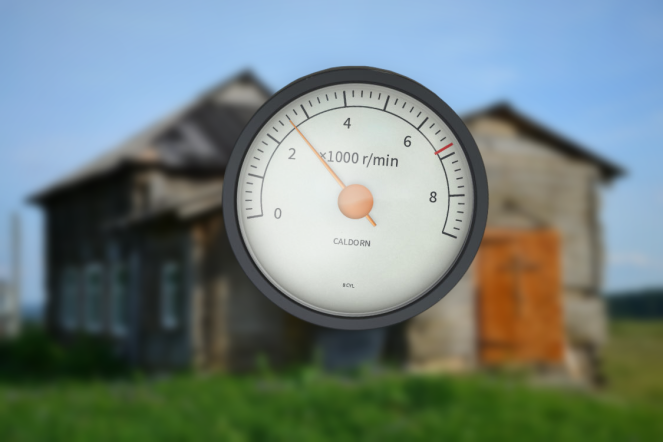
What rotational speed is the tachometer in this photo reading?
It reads 2600 rpm
